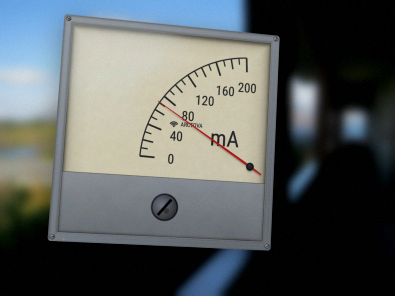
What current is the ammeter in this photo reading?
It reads 70 mA
